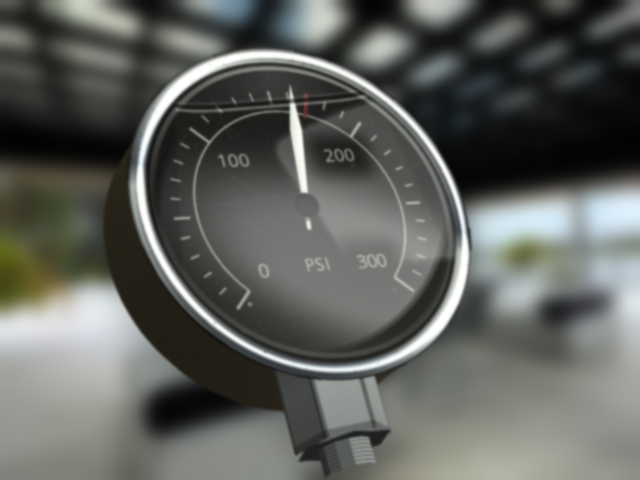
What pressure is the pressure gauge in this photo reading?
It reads 160 psi
